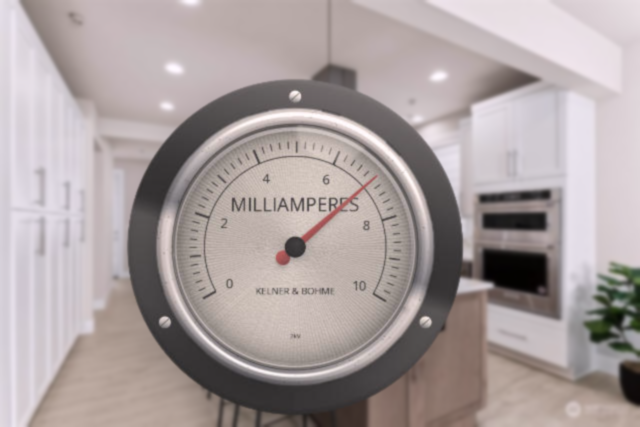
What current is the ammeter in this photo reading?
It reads 7 mA
